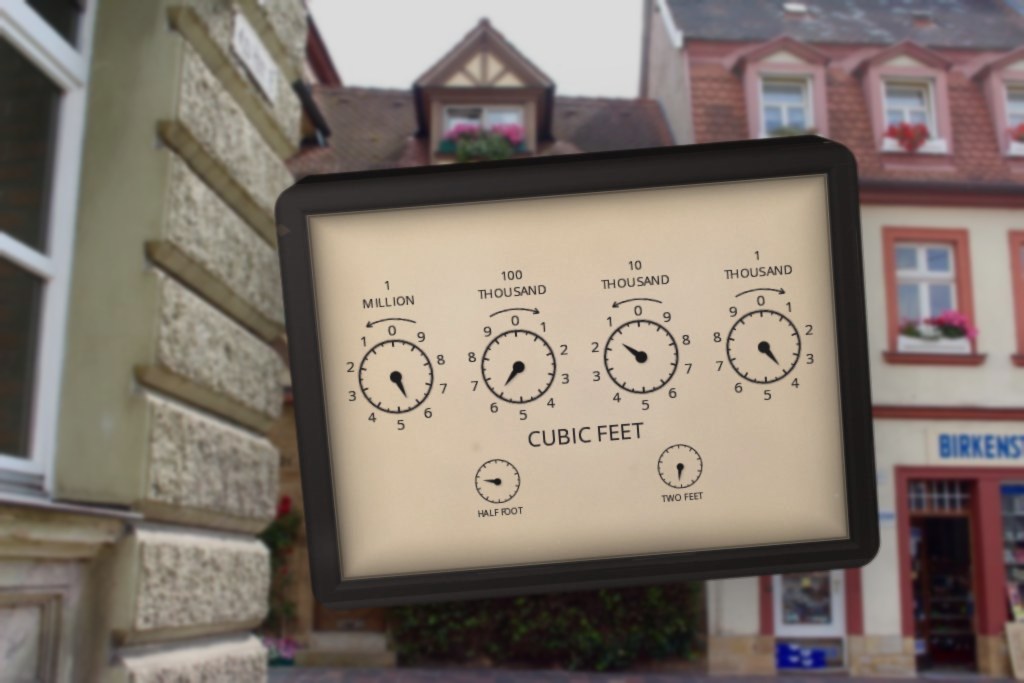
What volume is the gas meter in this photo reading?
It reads 561400 ft³
